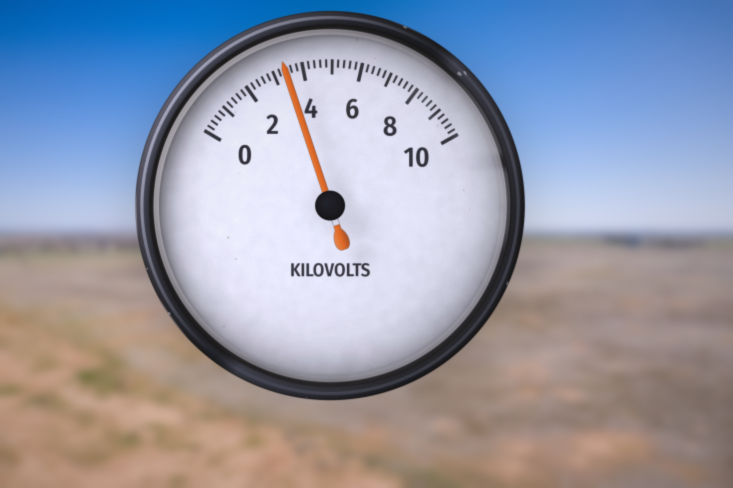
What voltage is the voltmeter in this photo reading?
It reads 3.4 kV
